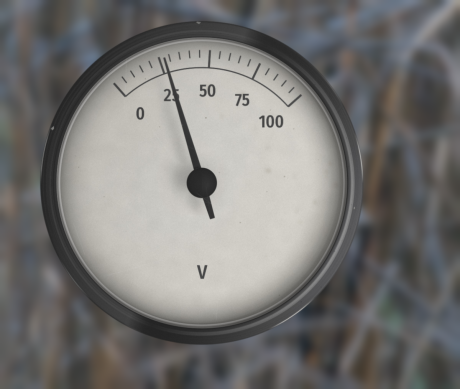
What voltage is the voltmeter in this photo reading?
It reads 27.5 V
